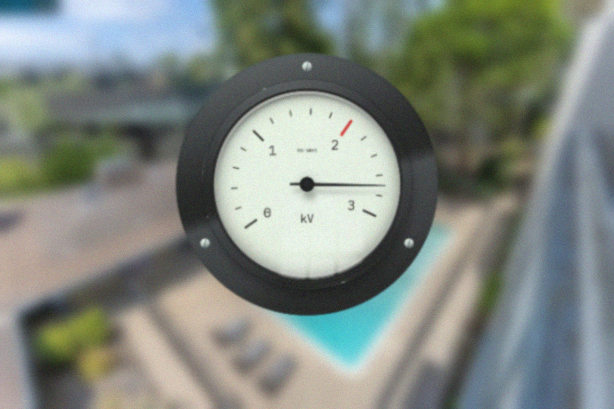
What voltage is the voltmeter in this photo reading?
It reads 2.7 kV
